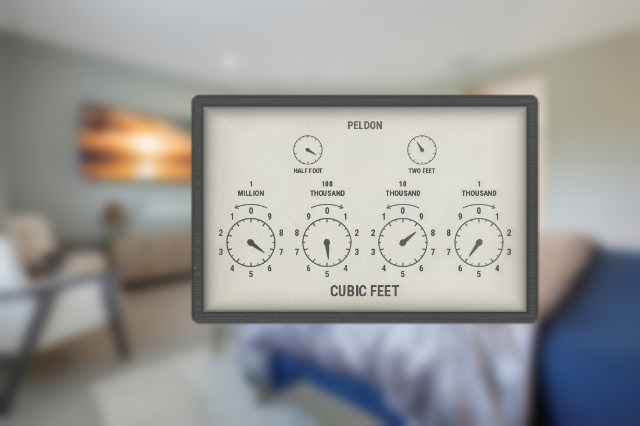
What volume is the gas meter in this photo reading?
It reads 648600 ft³
